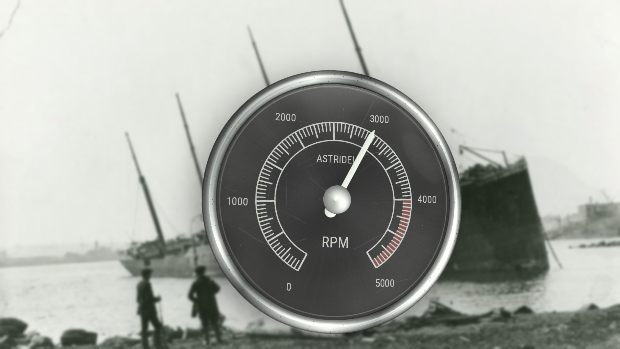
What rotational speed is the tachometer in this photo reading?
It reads 3000 rpm
